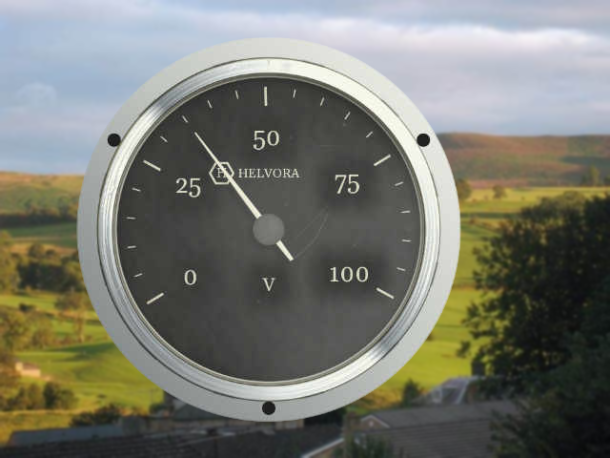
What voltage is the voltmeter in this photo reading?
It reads 35 V
